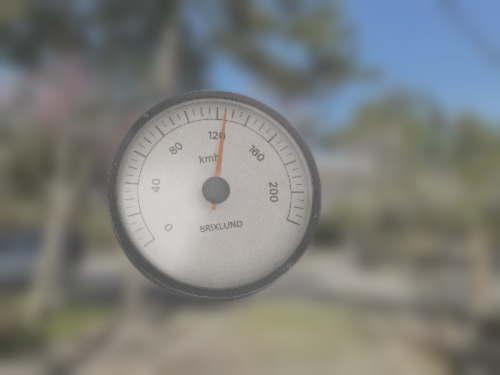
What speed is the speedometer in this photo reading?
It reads 125 km/h
